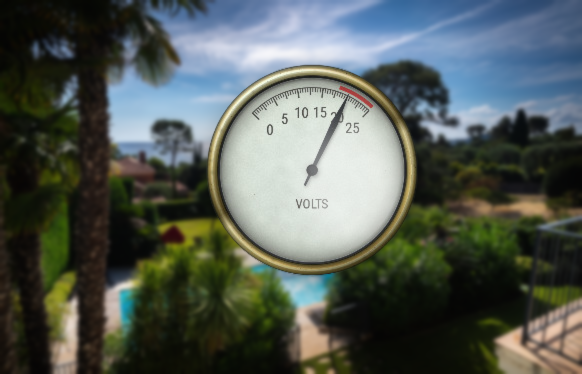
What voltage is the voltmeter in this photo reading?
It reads 20 V
